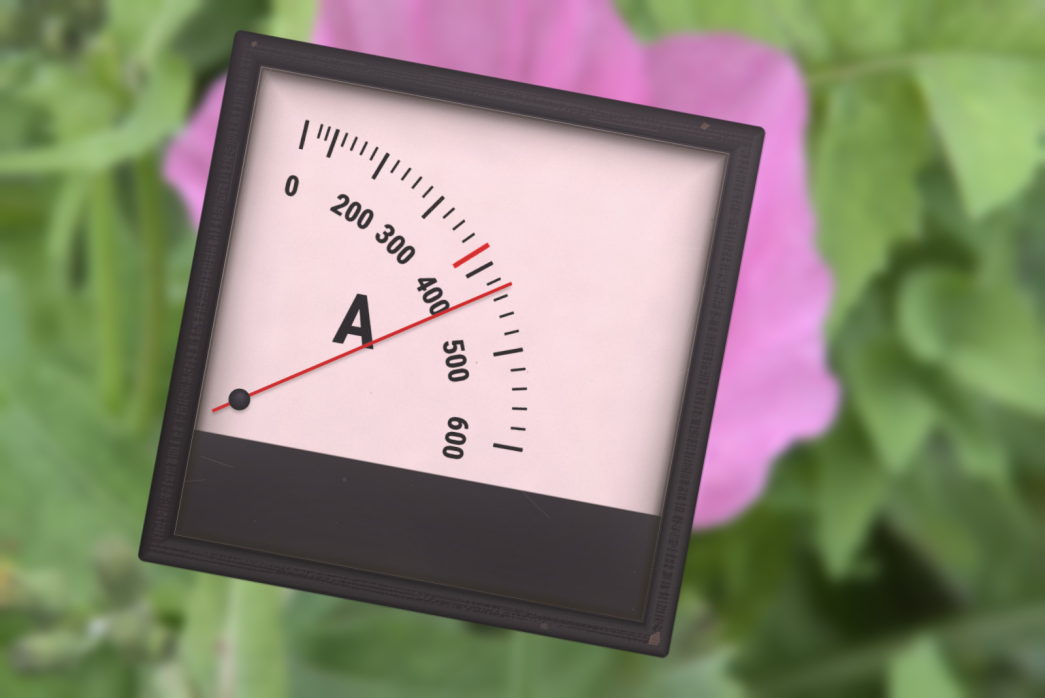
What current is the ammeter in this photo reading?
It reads 430 A
